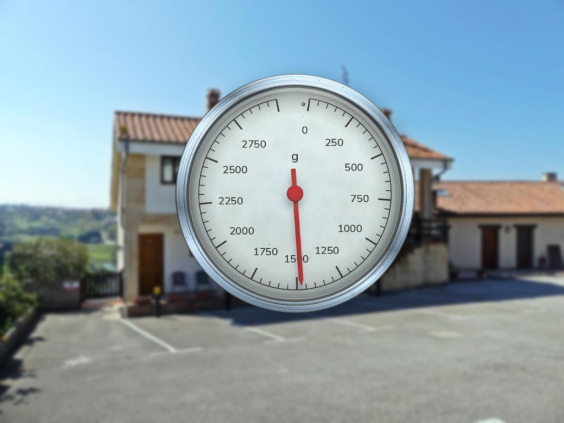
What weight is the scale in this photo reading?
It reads 1475 g
